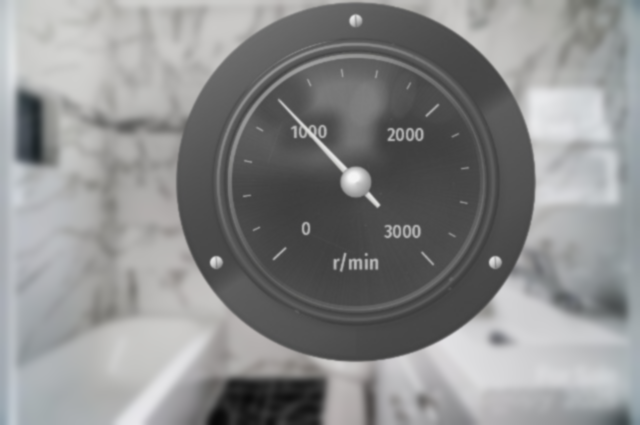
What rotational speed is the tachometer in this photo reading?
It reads 1000 rpm
